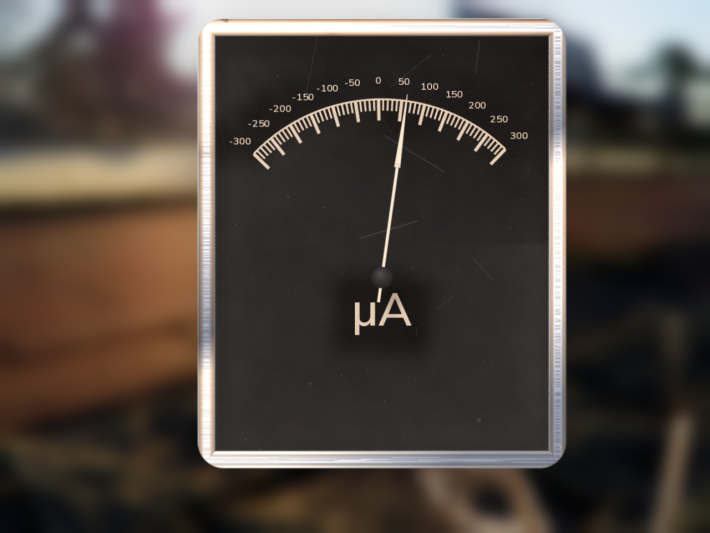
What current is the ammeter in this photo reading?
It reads 60 µA
